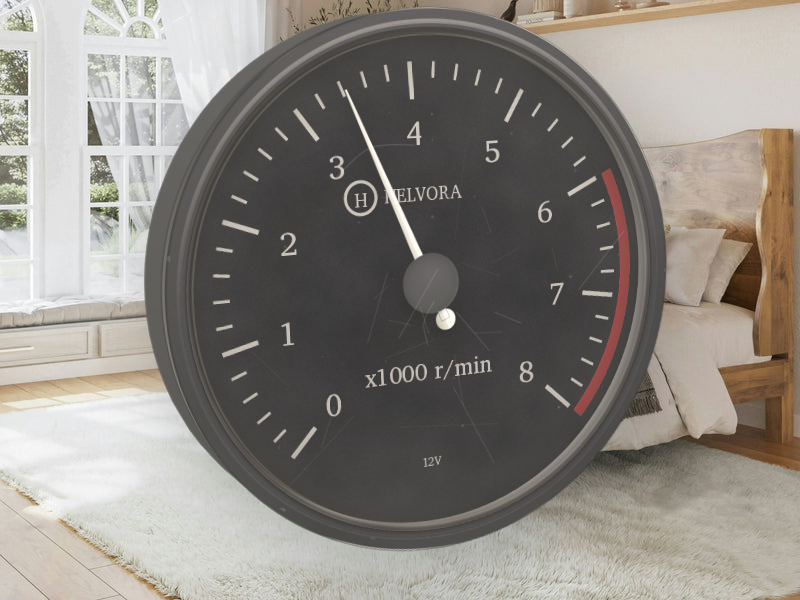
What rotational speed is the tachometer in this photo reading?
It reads 3400 rpm
